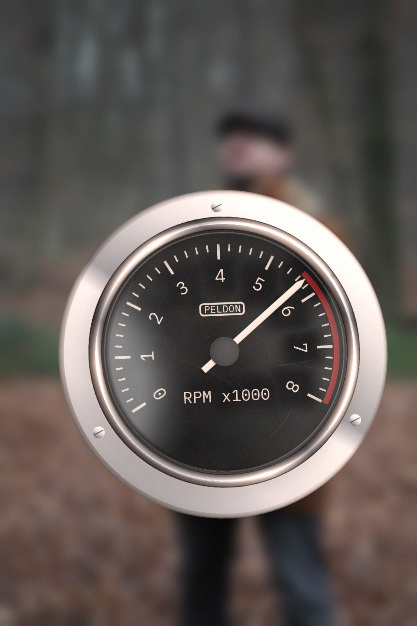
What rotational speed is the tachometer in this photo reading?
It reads 5700 rpm
